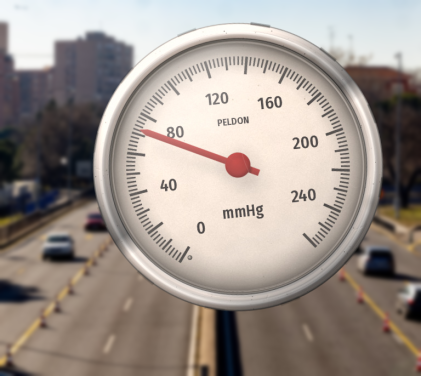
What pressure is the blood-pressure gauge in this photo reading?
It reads 72 mmHg
